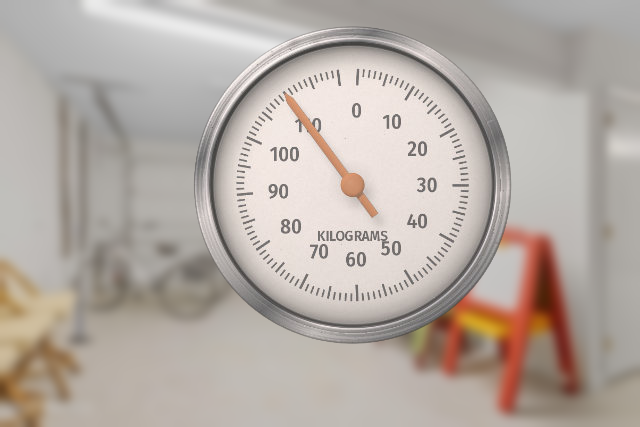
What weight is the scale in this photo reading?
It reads 110 kg
